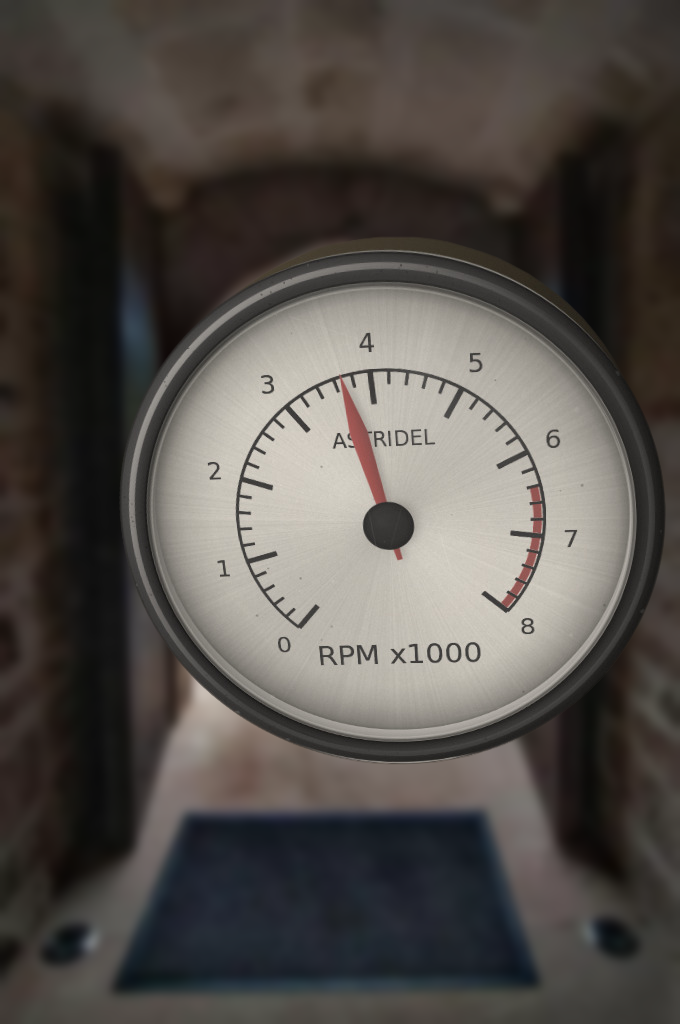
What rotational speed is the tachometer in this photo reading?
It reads 3700 rpm
